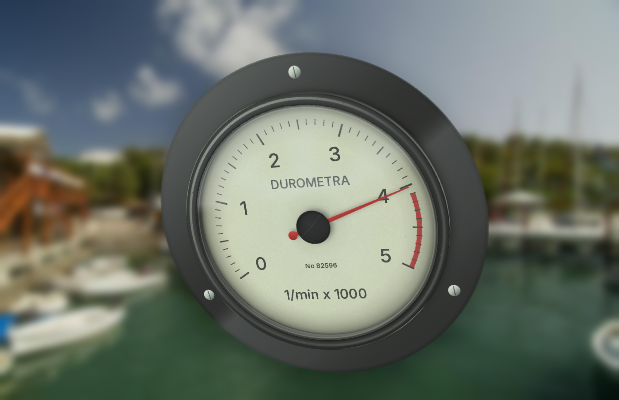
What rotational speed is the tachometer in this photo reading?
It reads 4000 rpm
